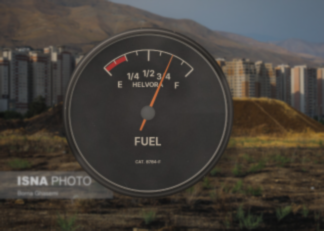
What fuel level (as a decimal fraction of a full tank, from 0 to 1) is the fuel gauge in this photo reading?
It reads 0.75
